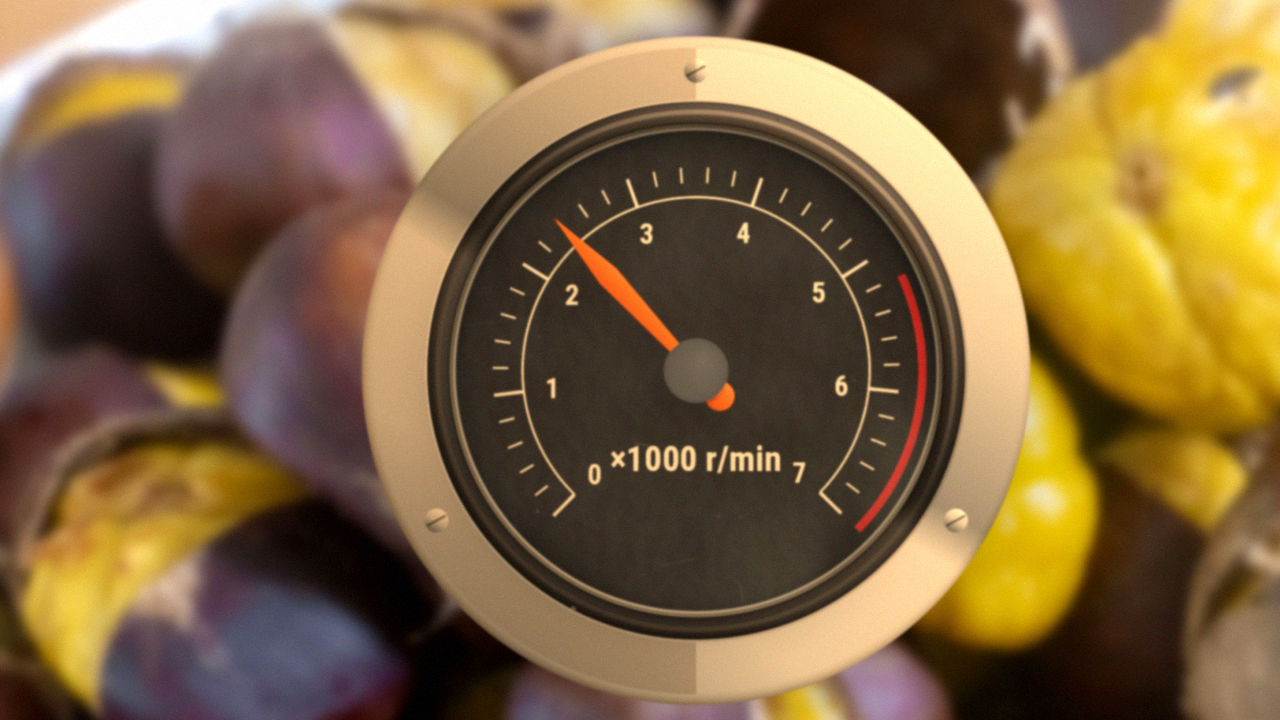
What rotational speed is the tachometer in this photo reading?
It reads 2400 rpm
